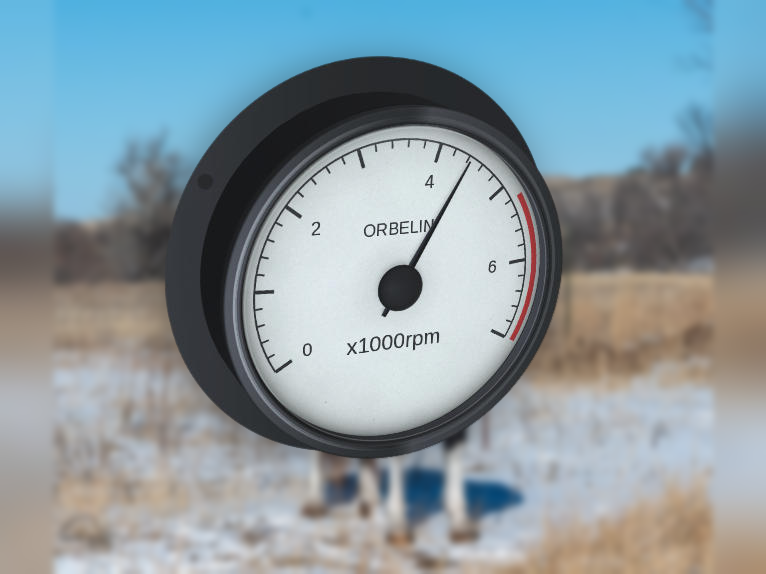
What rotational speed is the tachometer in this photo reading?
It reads 4400 rpm
